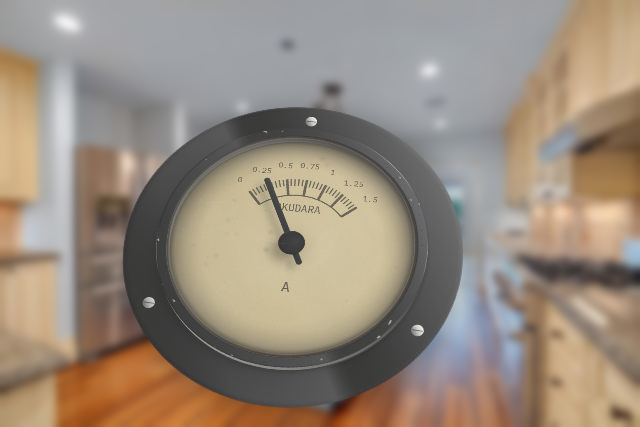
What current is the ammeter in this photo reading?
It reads 0.25 A
